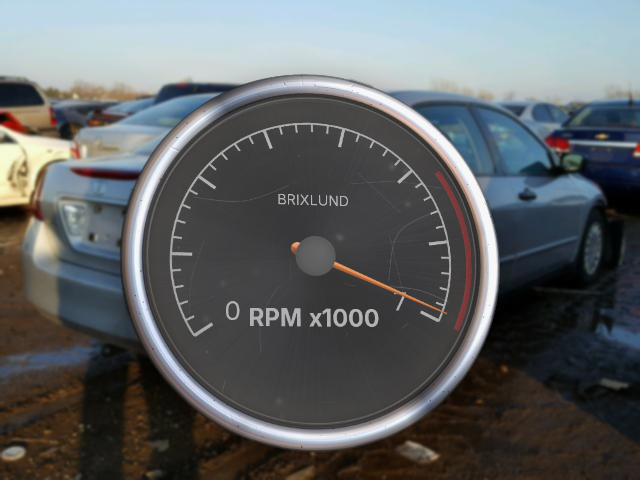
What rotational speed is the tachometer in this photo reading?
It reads 6900 rpm
